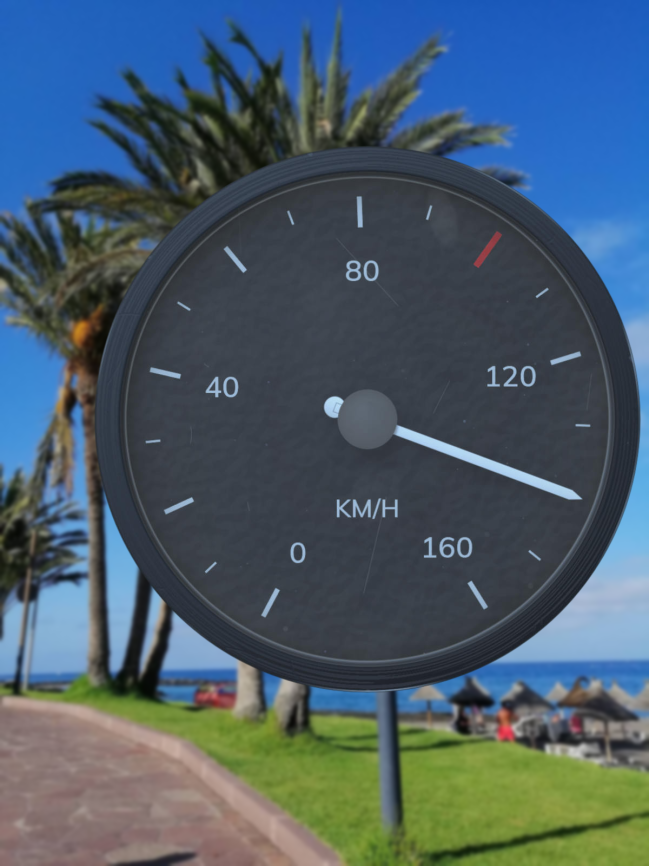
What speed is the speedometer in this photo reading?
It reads 140 km/h
